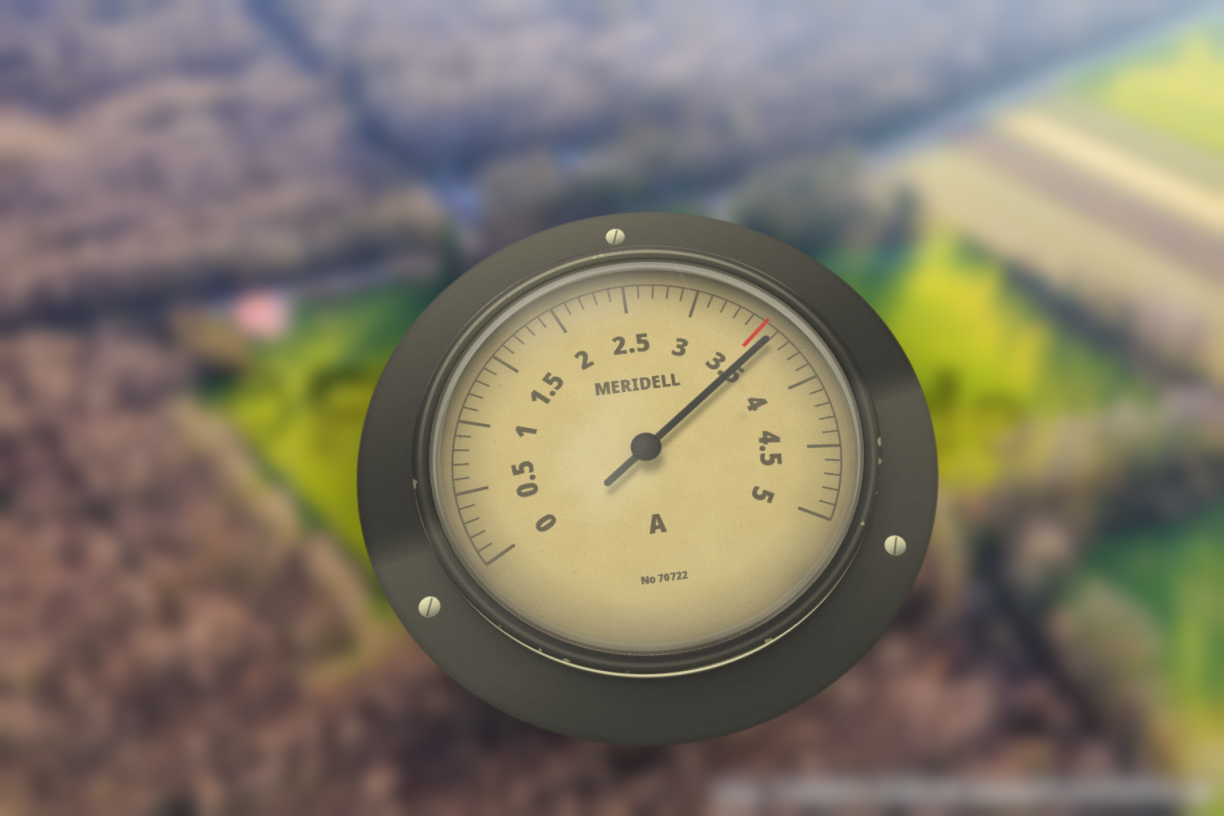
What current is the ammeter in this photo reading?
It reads 3.6 A
